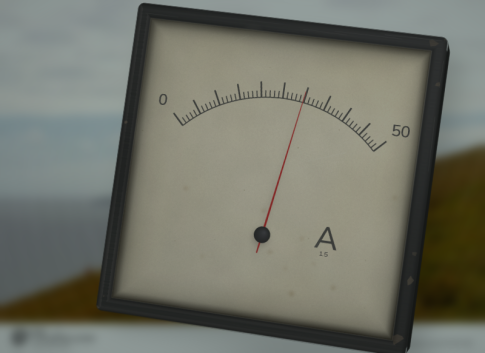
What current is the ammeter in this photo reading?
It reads 30 A
